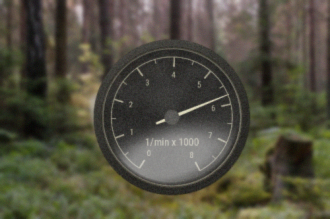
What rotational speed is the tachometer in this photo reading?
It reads 5750 rpm
